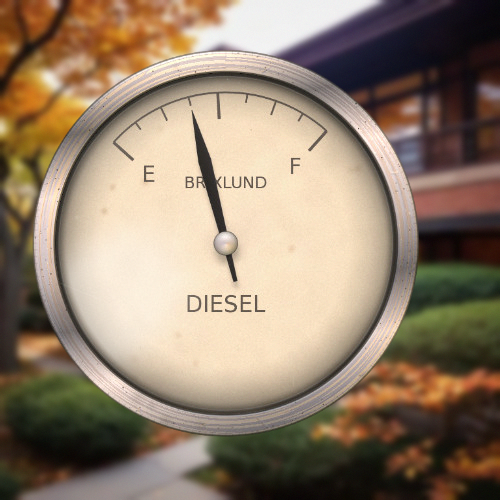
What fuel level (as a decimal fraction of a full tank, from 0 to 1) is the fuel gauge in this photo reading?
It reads 0.375
